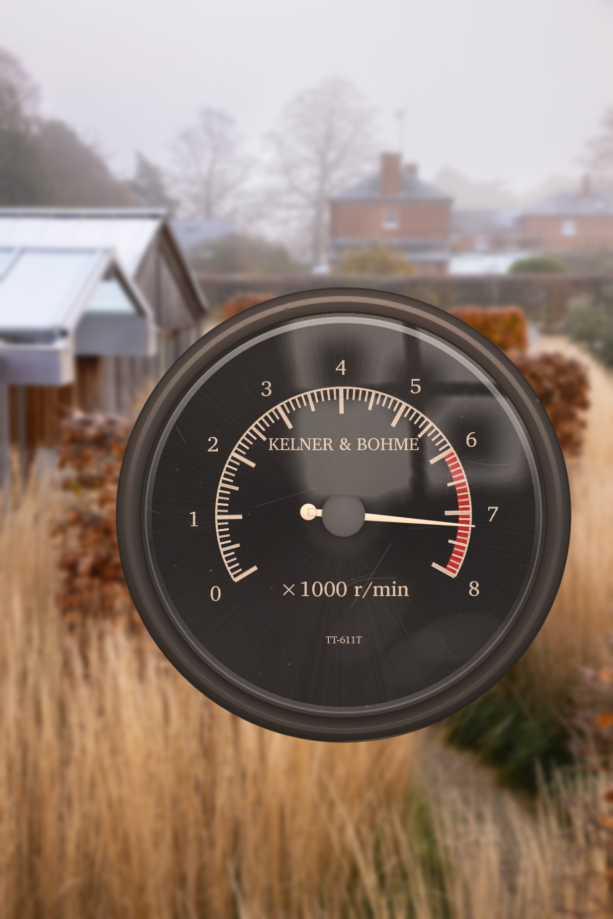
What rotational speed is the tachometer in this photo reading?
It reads 7200 rpm
